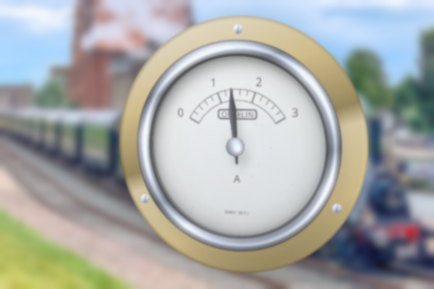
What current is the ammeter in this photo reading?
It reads 1.4 A
